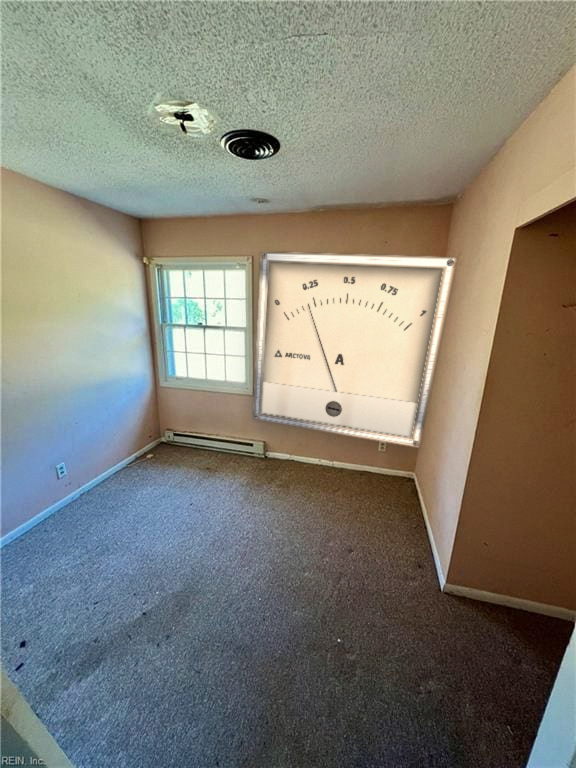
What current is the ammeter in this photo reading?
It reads 0.2 A
